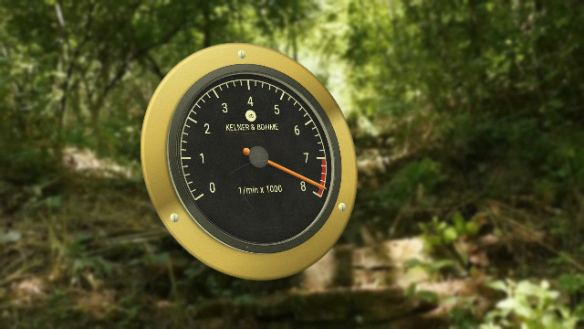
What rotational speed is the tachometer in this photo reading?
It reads 7800 rpm
